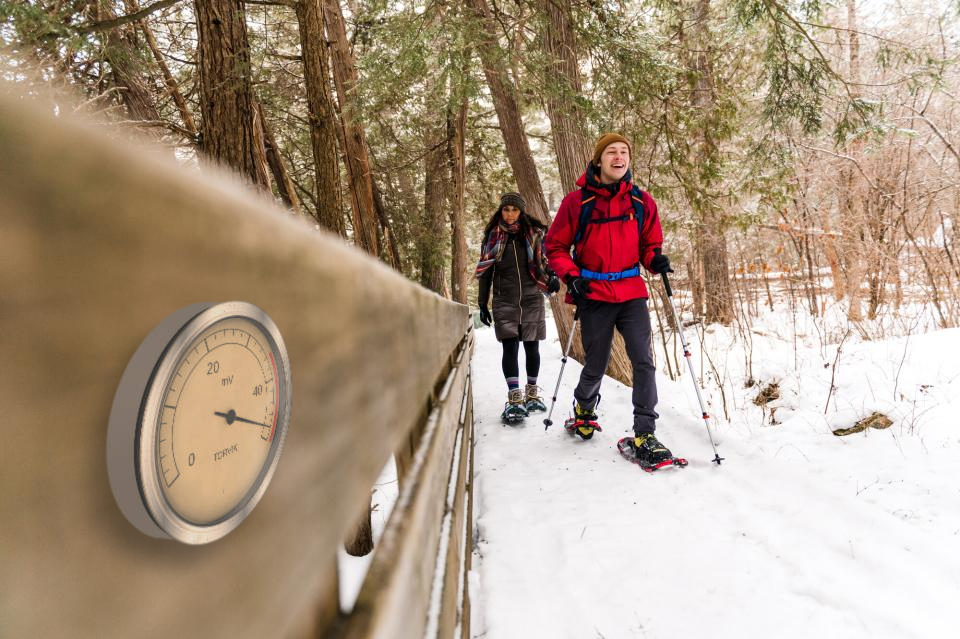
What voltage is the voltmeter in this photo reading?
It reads 48 mV
